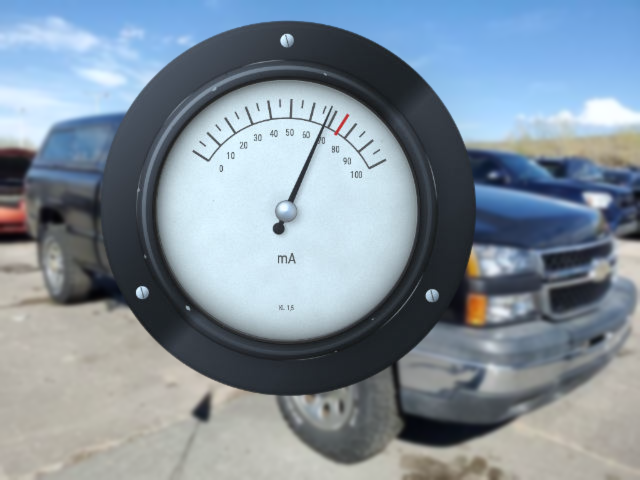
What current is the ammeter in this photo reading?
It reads 67.5 mA
